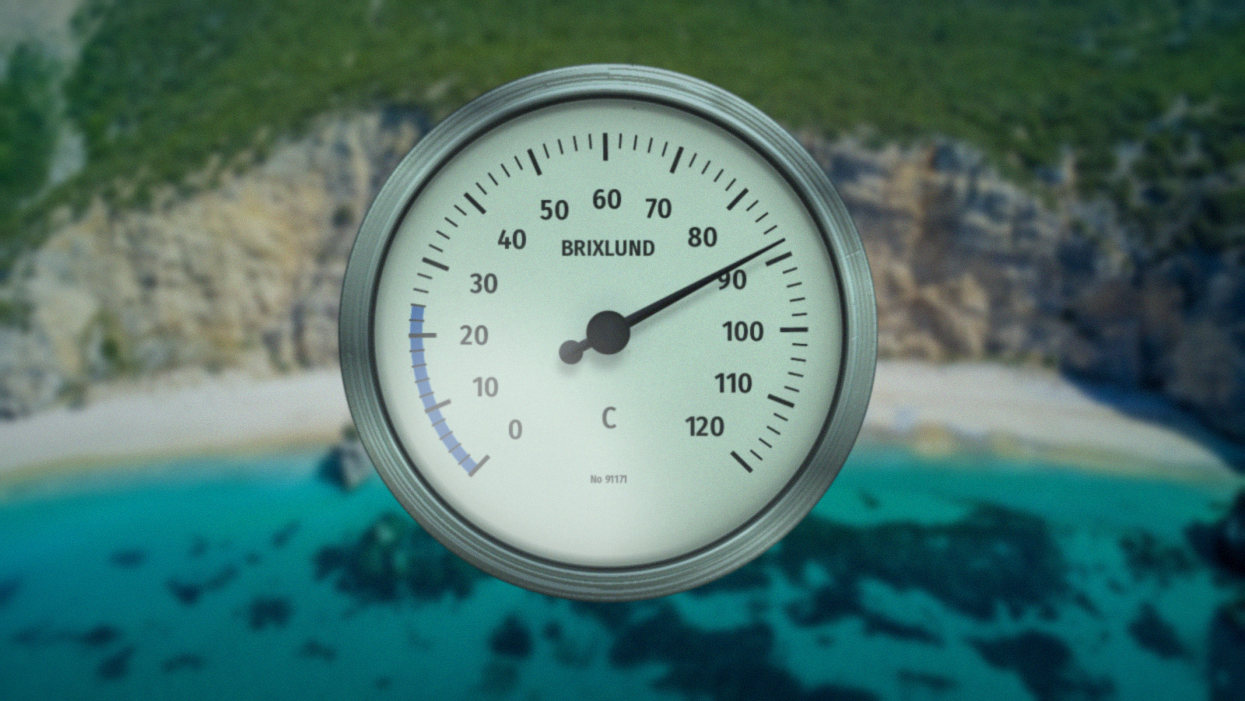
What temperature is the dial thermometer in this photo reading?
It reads 88 °C
